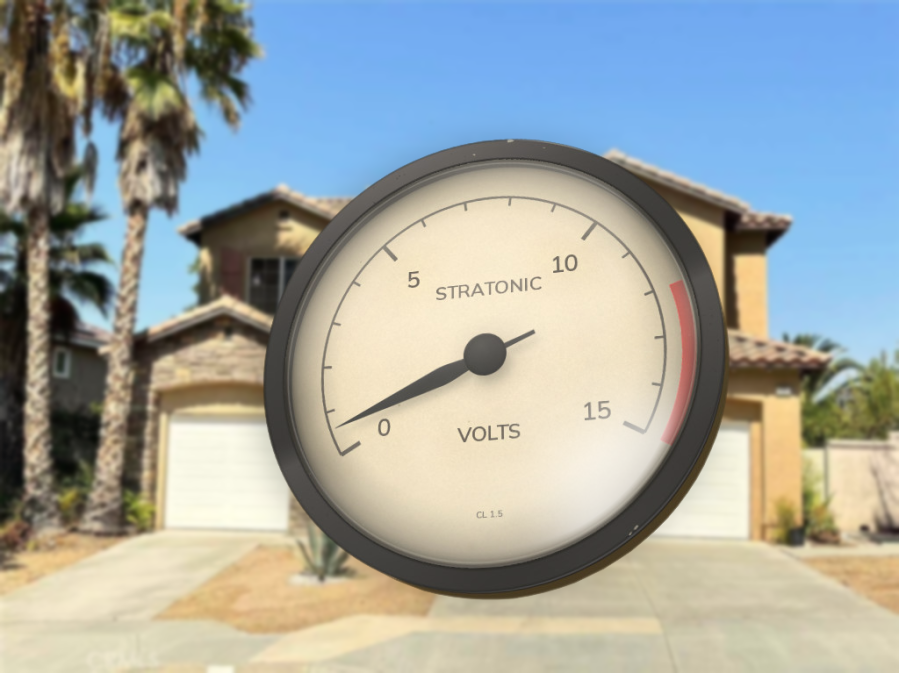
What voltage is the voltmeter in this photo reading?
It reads 0.5 V
